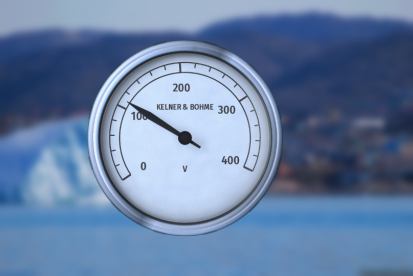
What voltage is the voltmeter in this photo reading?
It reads 110 V
